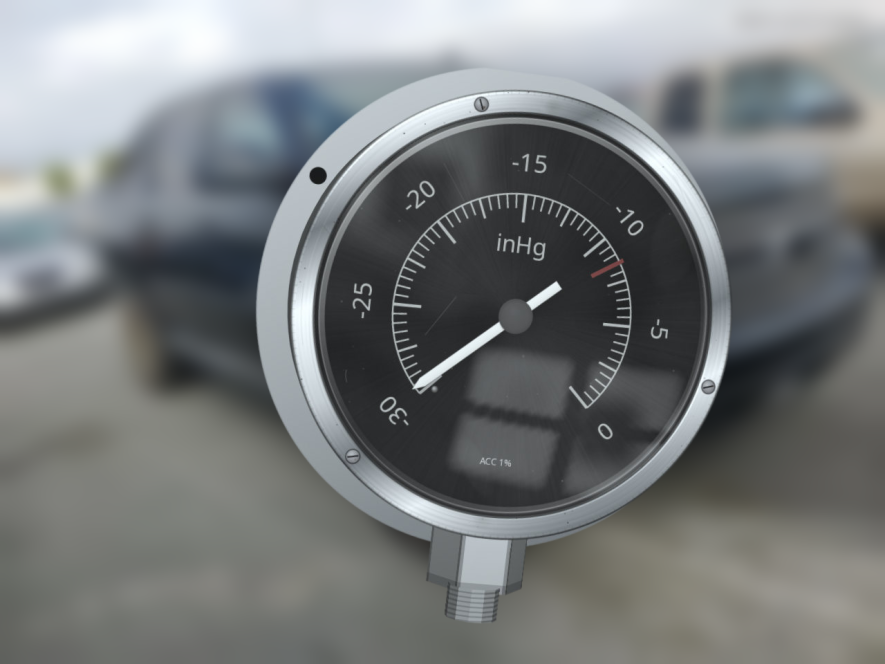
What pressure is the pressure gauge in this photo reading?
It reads -29.5 inHg
